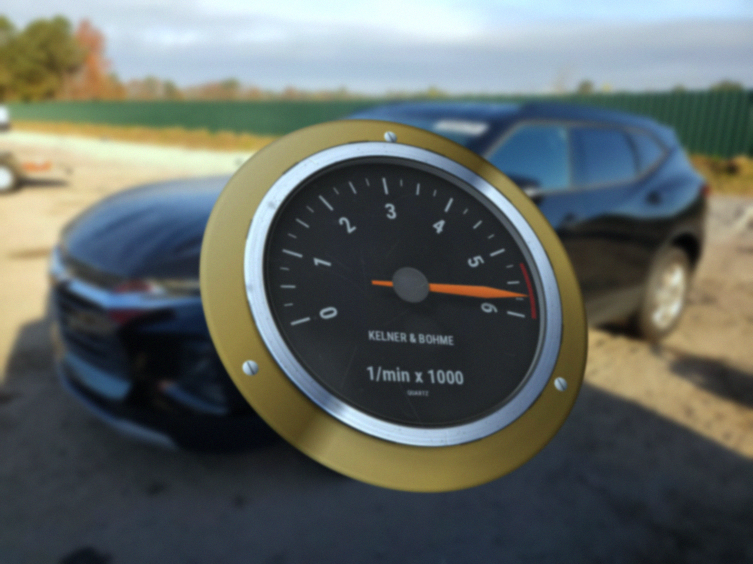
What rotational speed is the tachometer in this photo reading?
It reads 5750 rpm
